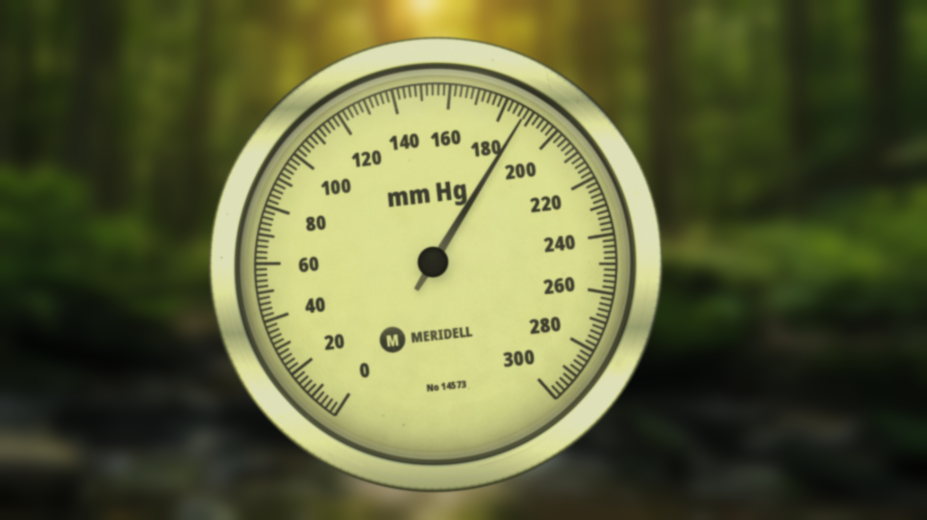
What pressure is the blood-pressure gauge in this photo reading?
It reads 188 mmHg
